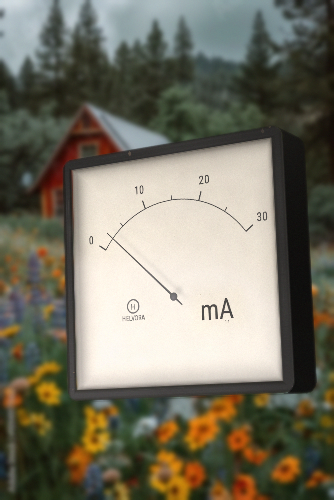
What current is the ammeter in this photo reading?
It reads 2.5 mA
